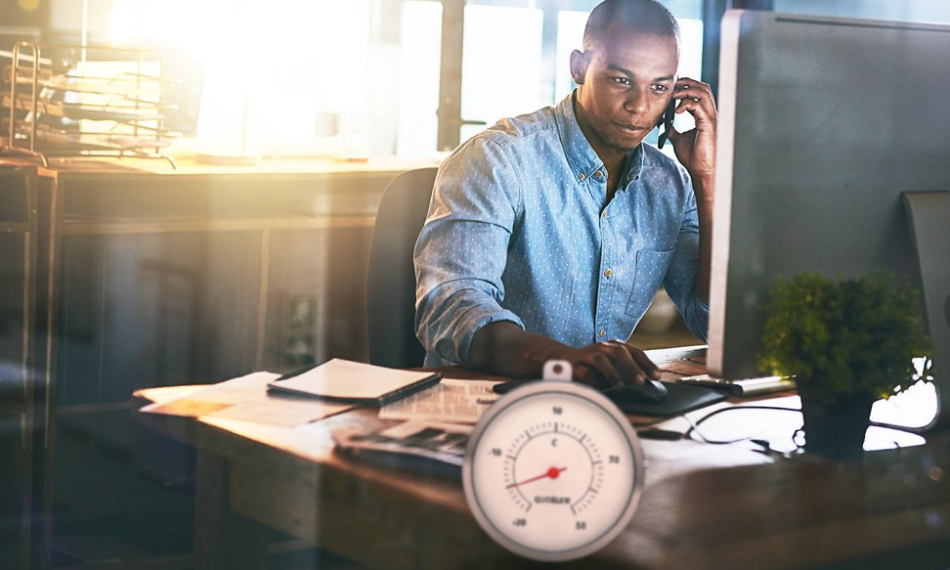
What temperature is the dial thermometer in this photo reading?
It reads -20 °C
